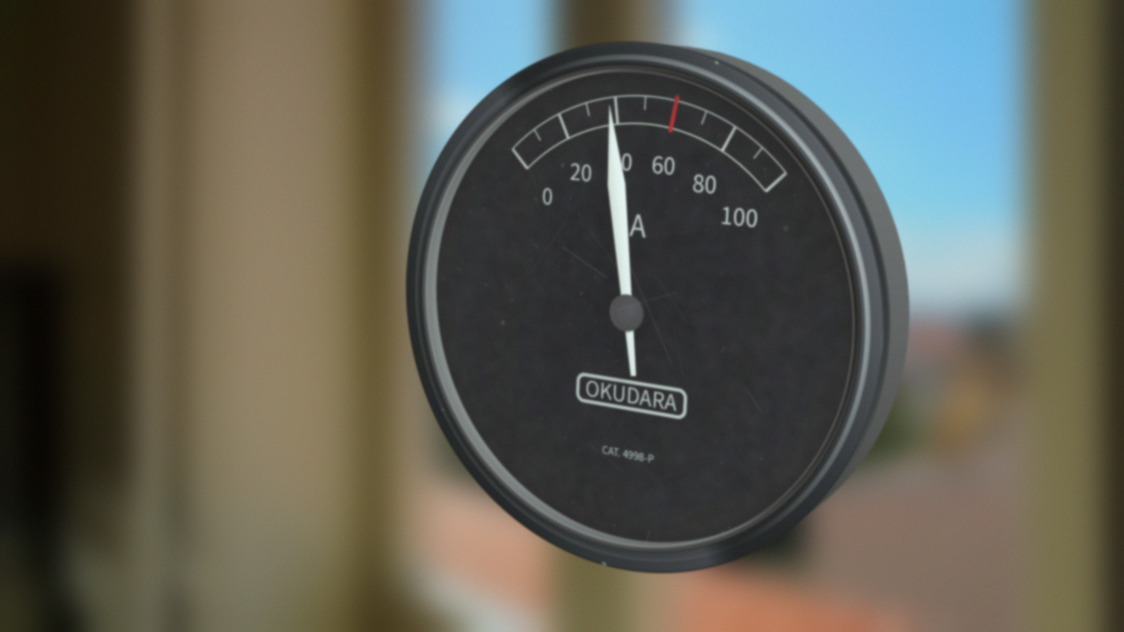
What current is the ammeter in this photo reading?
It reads 40 A
